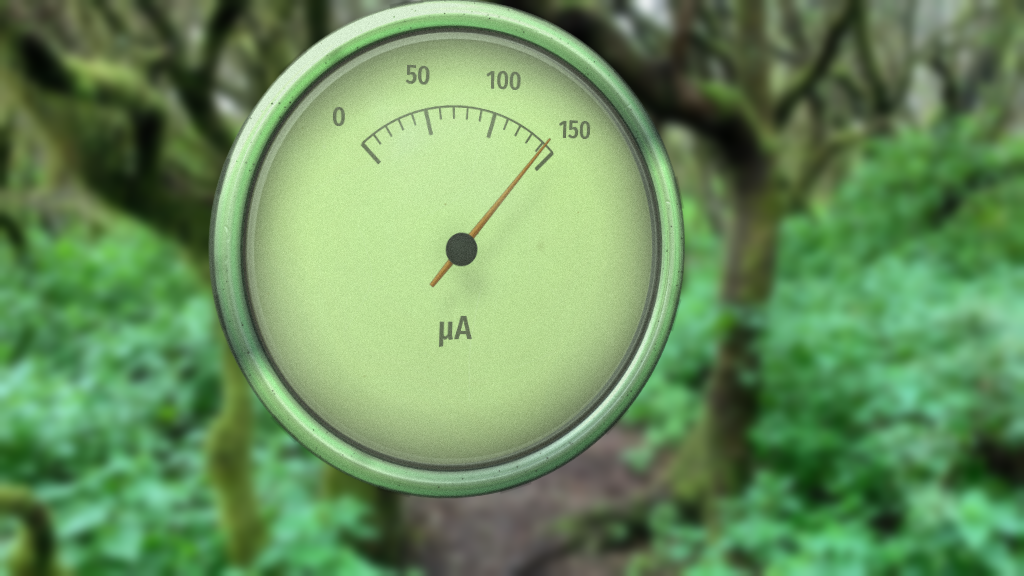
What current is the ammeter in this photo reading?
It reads 140 µA
